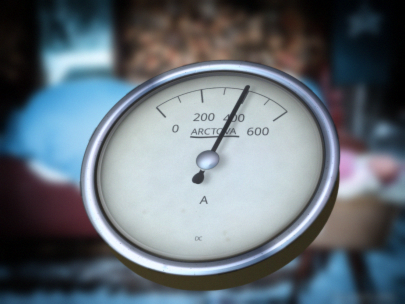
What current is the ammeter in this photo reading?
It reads 400 A
